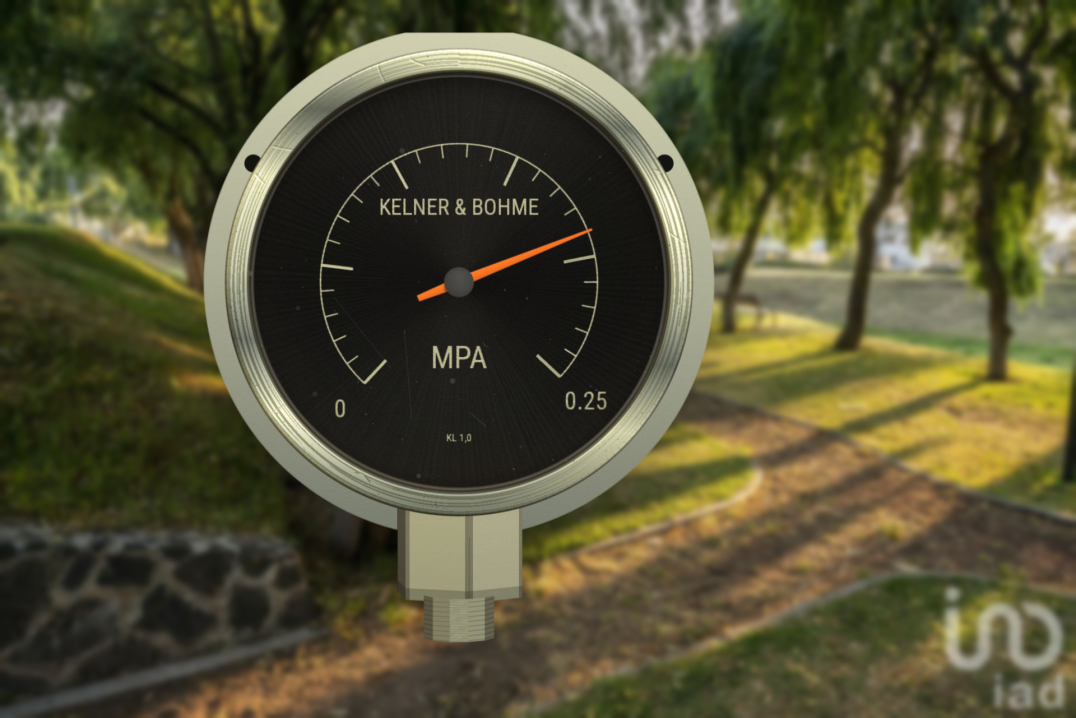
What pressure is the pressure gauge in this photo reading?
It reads 0.19 MPa
